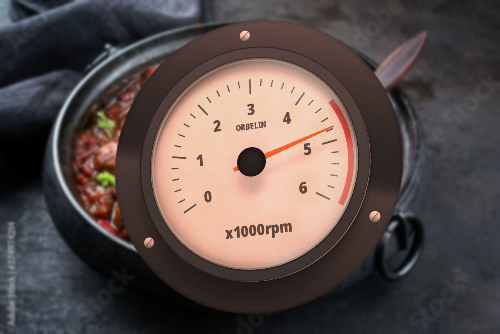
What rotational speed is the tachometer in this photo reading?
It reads 4800 rpm
